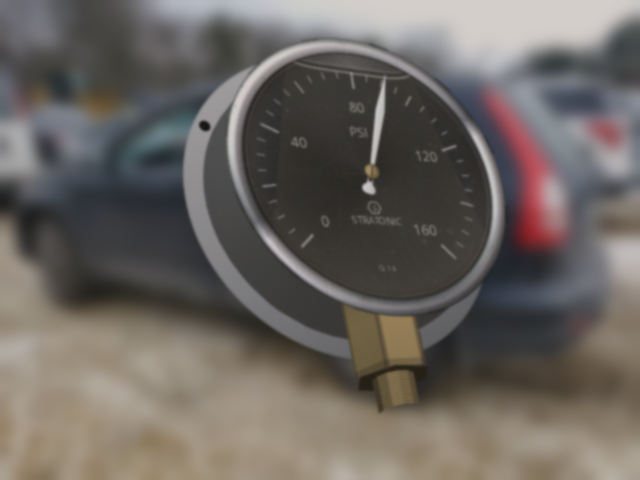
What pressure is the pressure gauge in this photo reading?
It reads 90 psi
